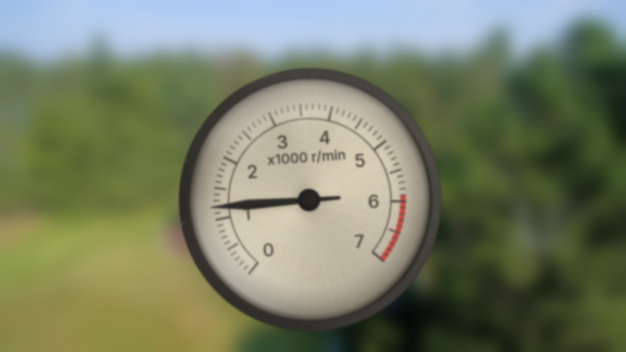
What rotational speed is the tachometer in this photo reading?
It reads 1200 rpm
